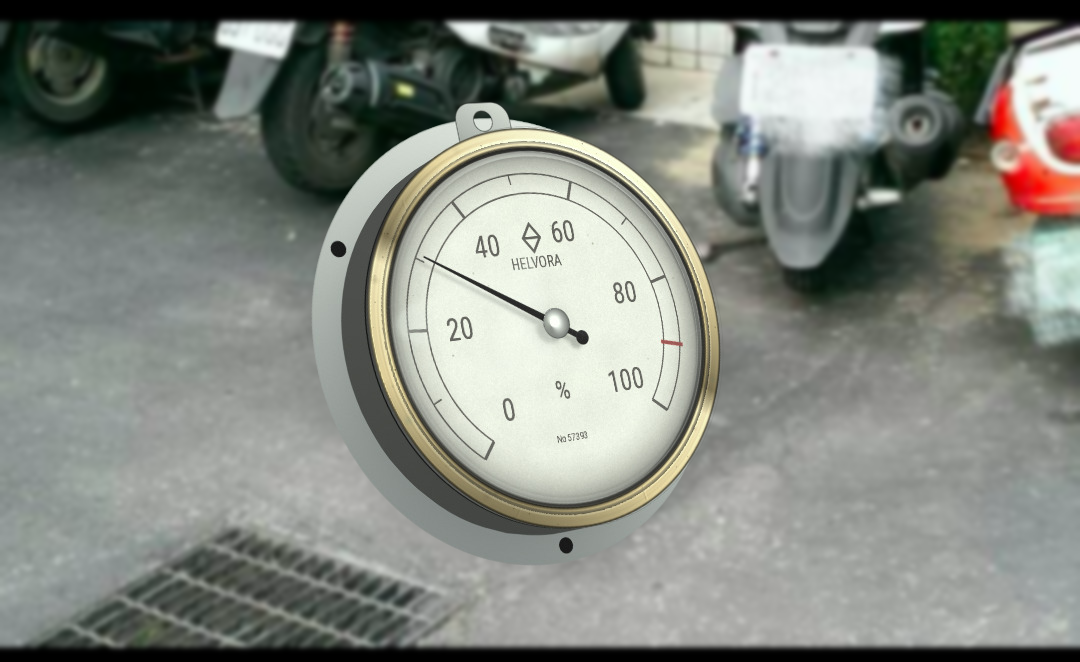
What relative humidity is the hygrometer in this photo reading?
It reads 30 %
